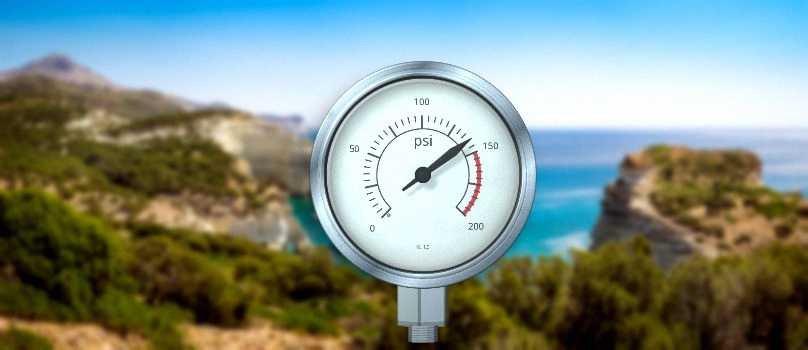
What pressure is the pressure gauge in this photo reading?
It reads 140 psi
